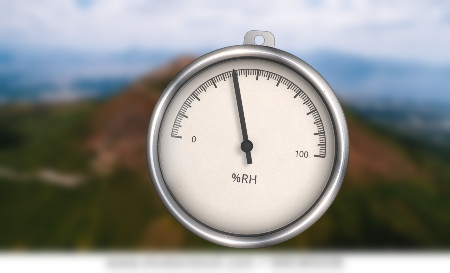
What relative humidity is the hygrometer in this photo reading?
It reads 40 %
